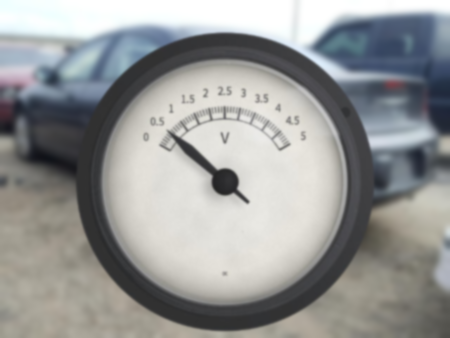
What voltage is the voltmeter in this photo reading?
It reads 0.5 V
